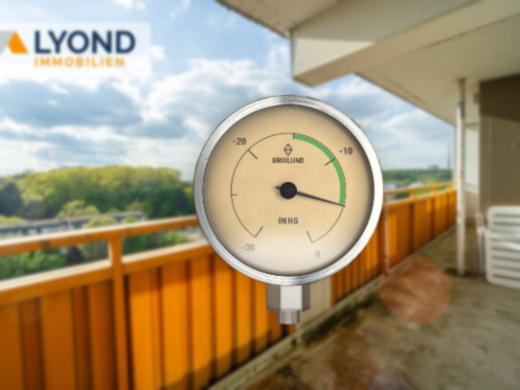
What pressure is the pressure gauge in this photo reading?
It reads -5 inHg
